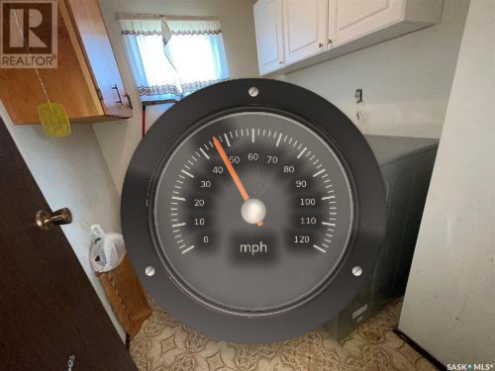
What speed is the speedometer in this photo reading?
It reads 46 mph
